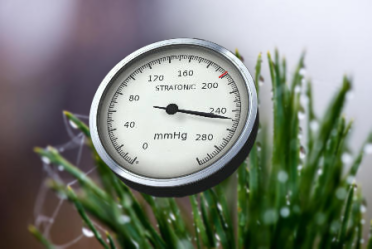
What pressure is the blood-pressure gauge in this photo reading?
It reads 250 mmHg
